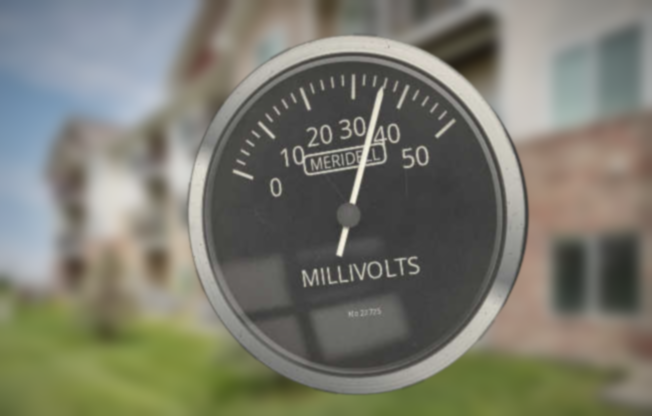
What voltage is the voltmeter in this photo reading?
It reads 36 mV
